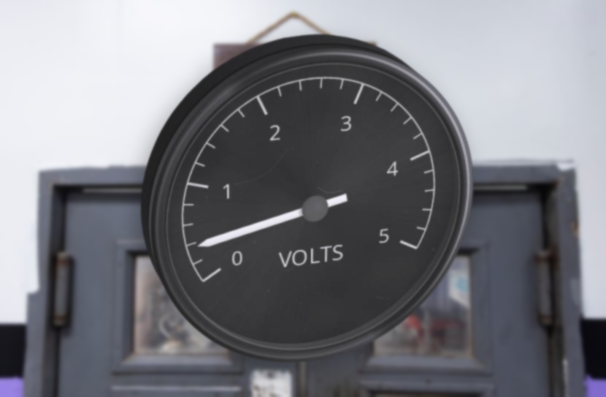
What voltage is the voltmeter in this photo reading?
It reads 0.4 V
